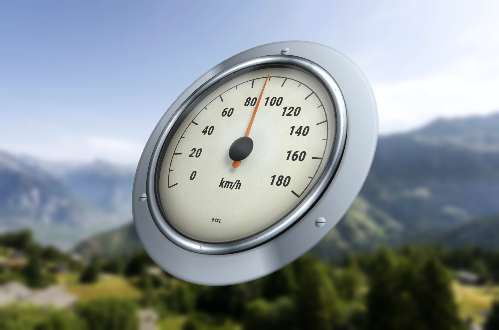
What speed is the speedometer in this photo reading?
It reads 90 km/h
